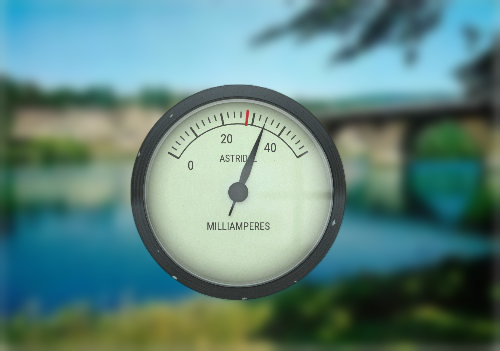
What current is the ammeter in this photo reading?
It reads 34 mA
